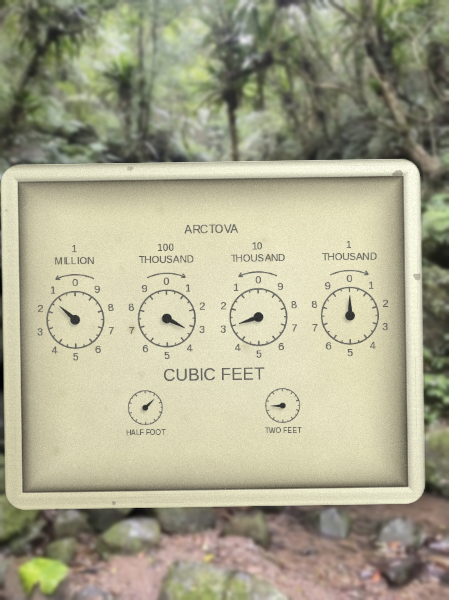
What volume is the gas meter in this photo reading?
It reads 133000 ft³
